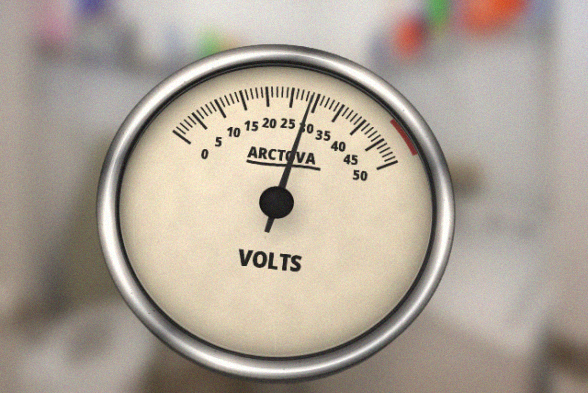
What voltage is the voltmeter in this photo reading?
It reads 29 V
